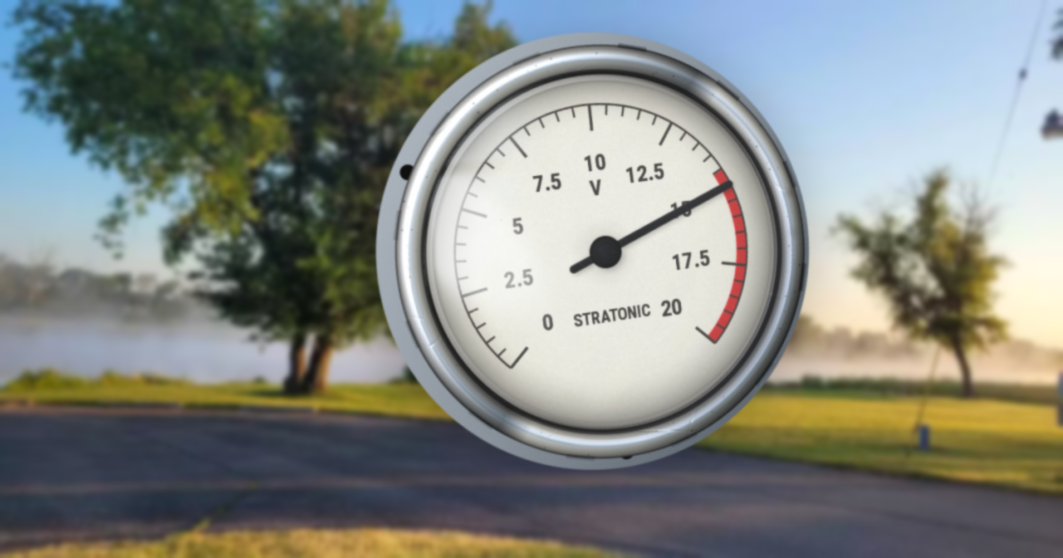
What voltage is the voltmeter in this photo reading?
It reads 15 V
